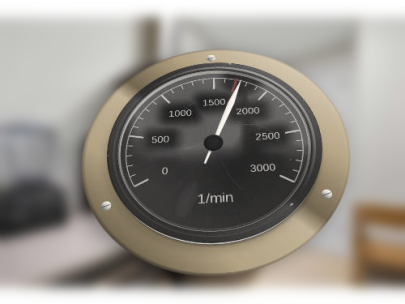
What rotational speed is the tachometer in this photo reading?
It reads 1750 rpm
